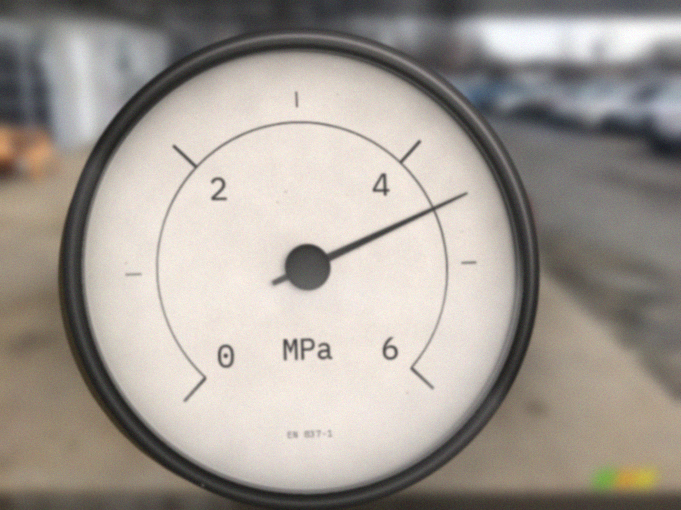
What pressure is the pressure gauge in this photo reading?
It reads 4.5 MPa
